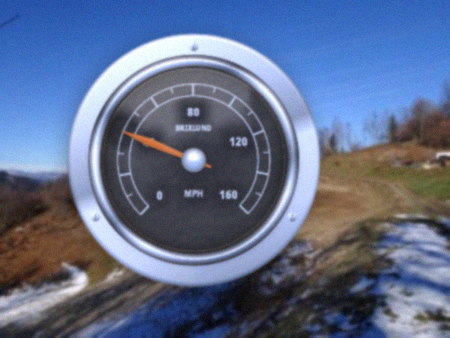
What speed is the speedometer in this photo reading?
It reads 40 mph
